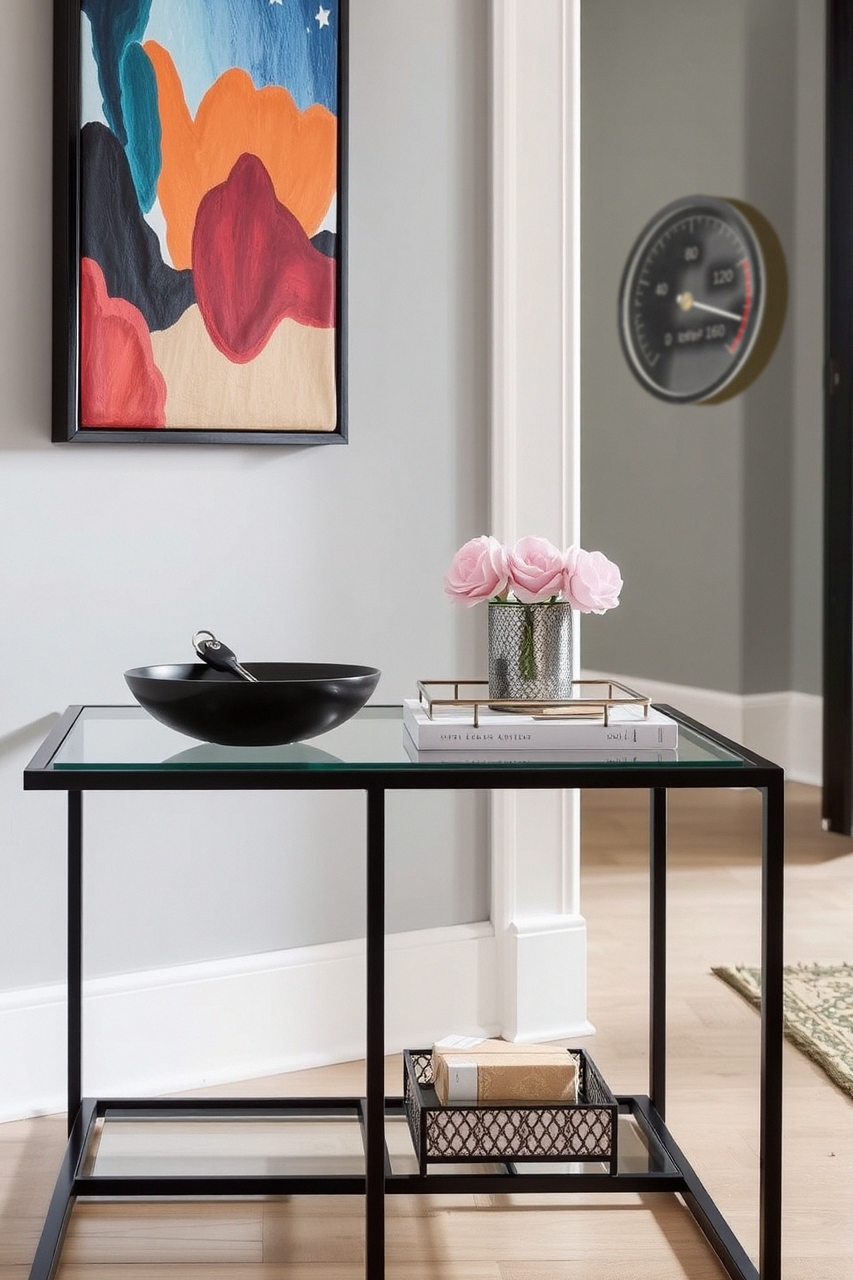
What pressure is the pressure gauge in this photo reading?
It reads 145 psi
